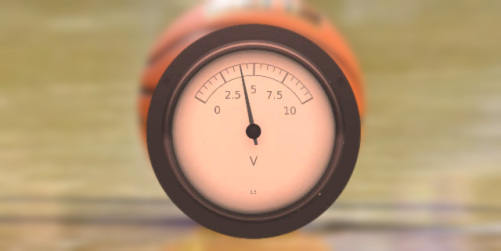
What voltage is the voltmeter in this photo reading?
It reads 4 V
